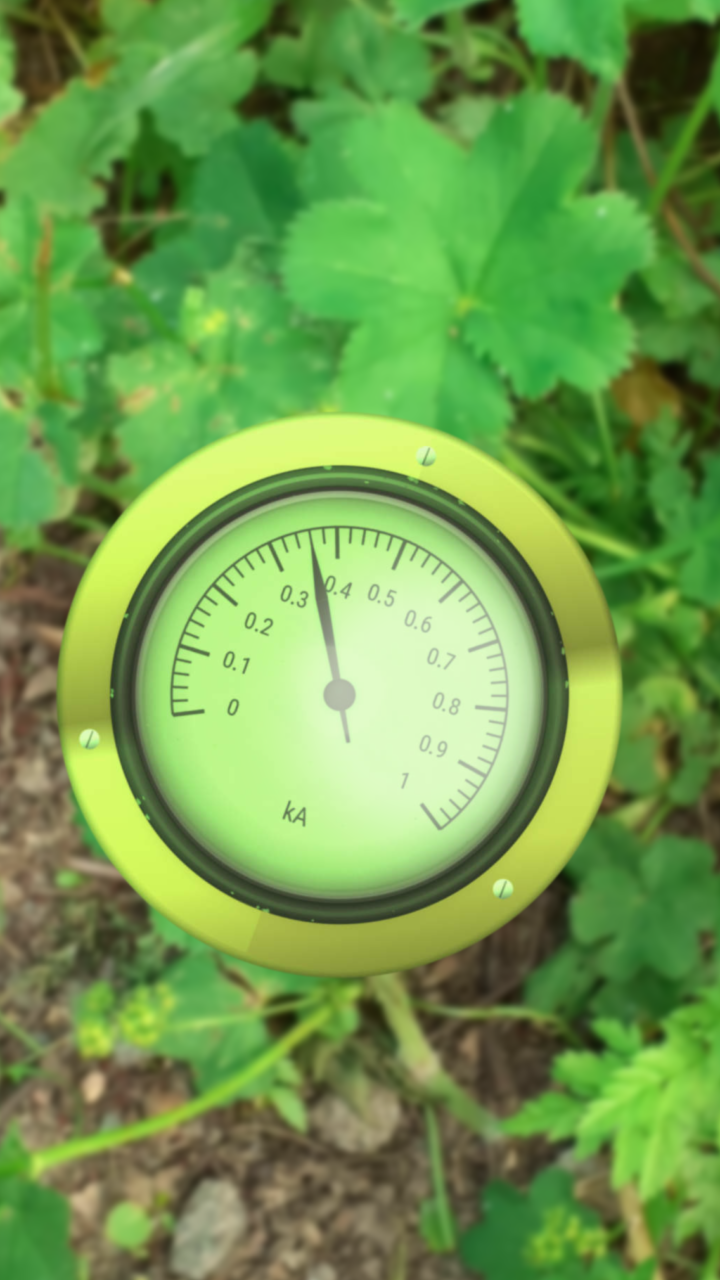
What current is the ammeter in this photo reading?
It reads 0.36 kA
